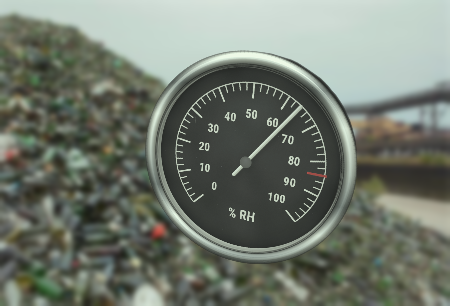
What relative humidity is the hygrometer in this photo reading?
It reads 64 %
